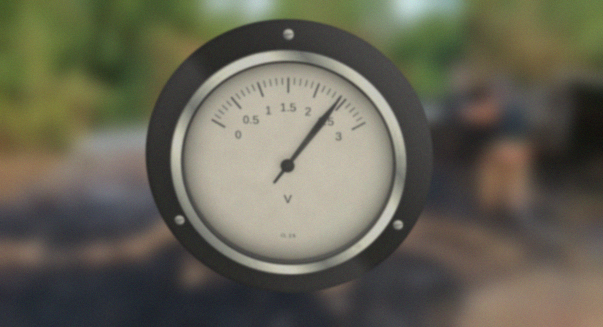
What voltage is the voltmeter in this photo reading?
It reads 2.4 V
